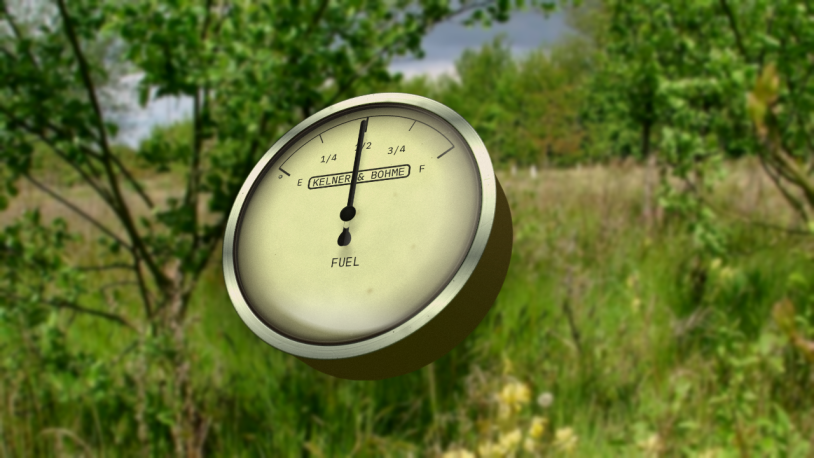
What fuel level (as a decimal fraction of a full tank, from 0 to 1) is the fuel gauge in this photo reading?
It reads 0.5
